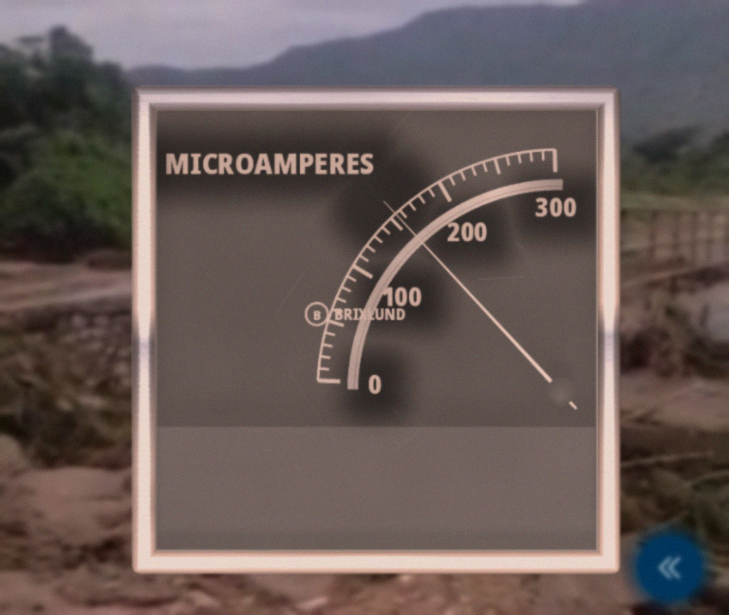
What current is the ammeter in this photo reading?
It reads 155 µA
